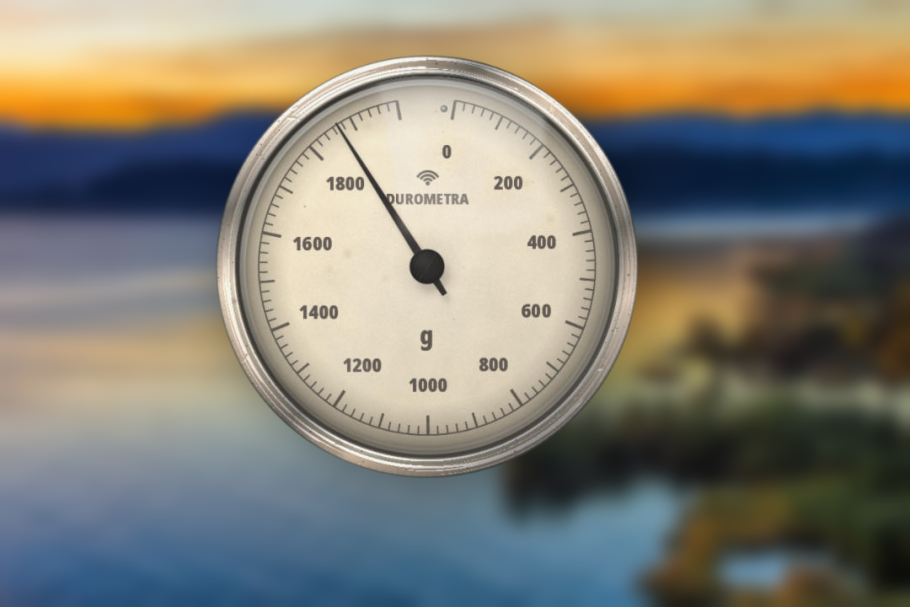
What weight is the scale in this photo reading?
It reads 1870 g
